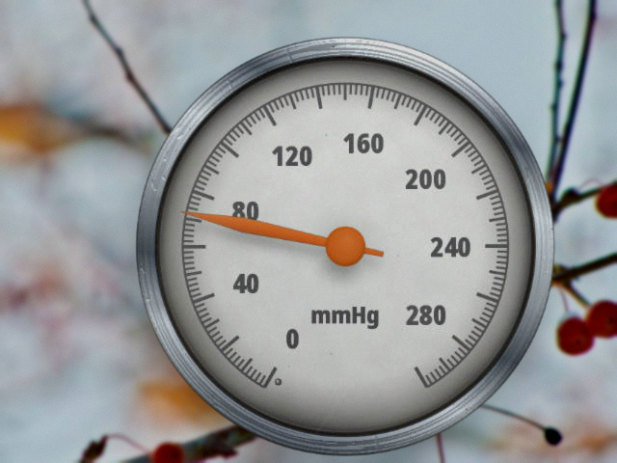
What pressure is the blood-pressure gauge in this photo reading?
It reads 72 mmHg
